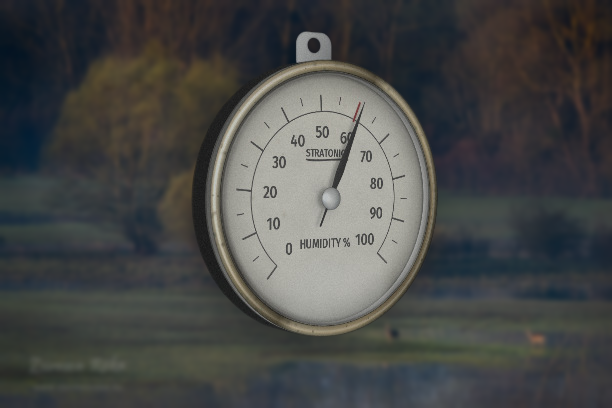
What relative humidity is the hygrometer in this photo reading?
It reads 60 %
